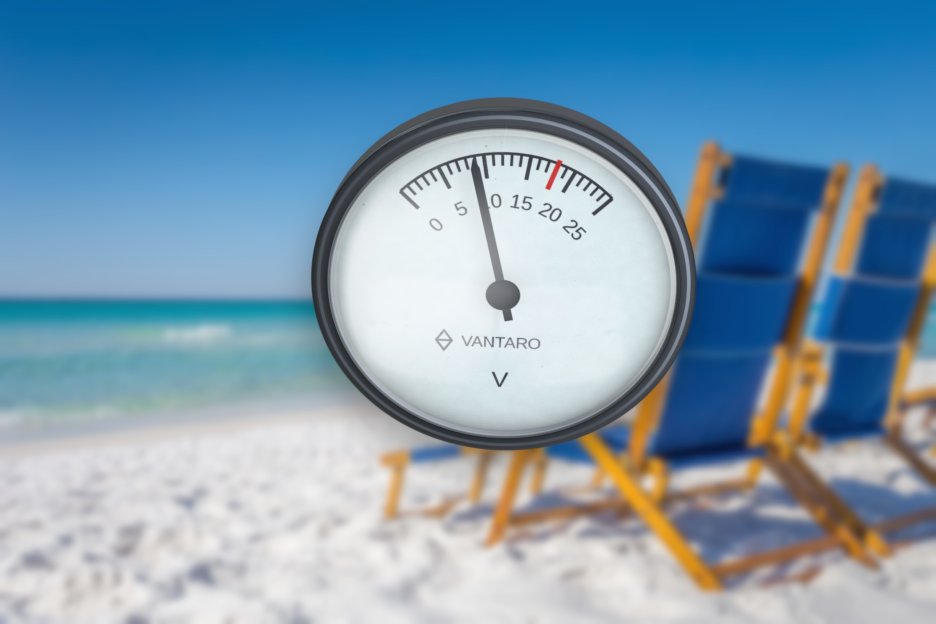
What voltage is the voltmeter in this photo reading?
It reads 9 V
